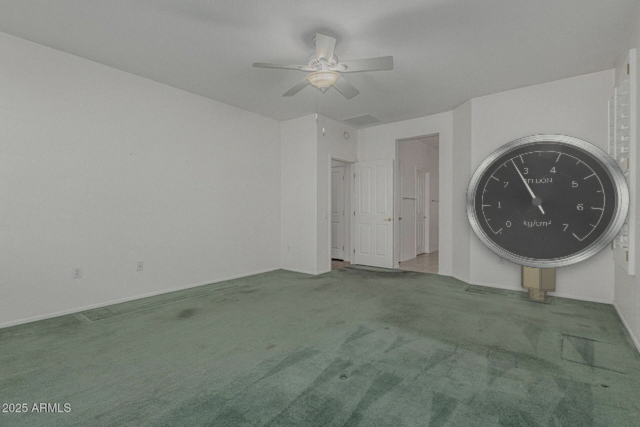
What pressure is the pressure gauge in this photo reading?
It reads 2.75 kg/cm²
